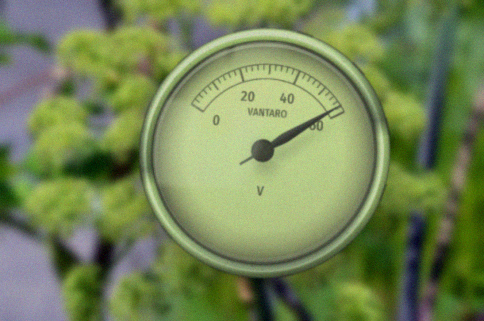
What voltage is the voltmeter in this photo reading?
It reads 58 V
